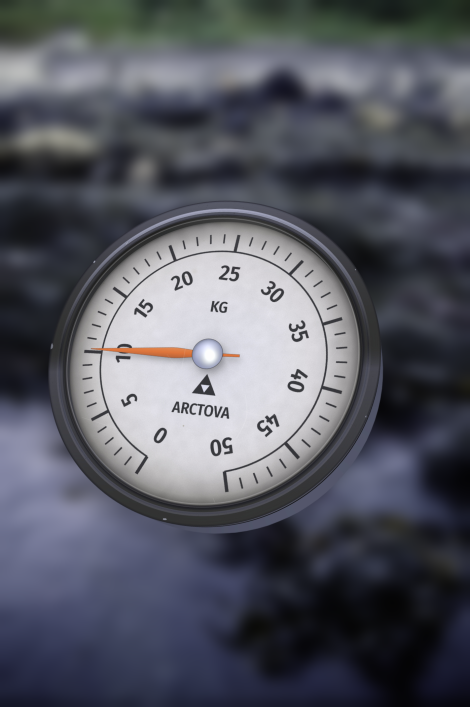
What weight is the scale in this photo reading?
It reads 10 kg
